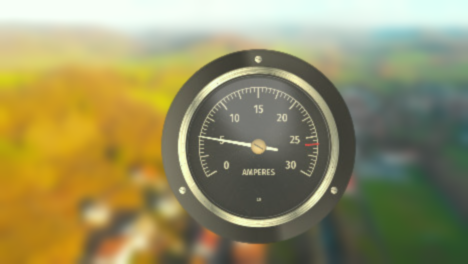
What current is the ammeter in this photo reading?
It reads 5 A
